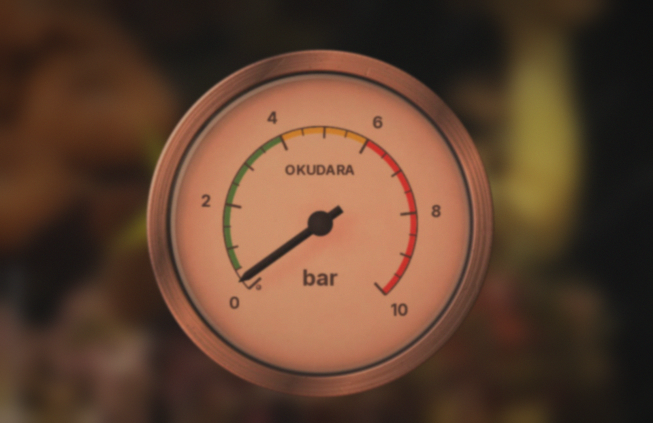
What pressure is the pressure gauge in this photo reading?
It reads 0.25 bar
